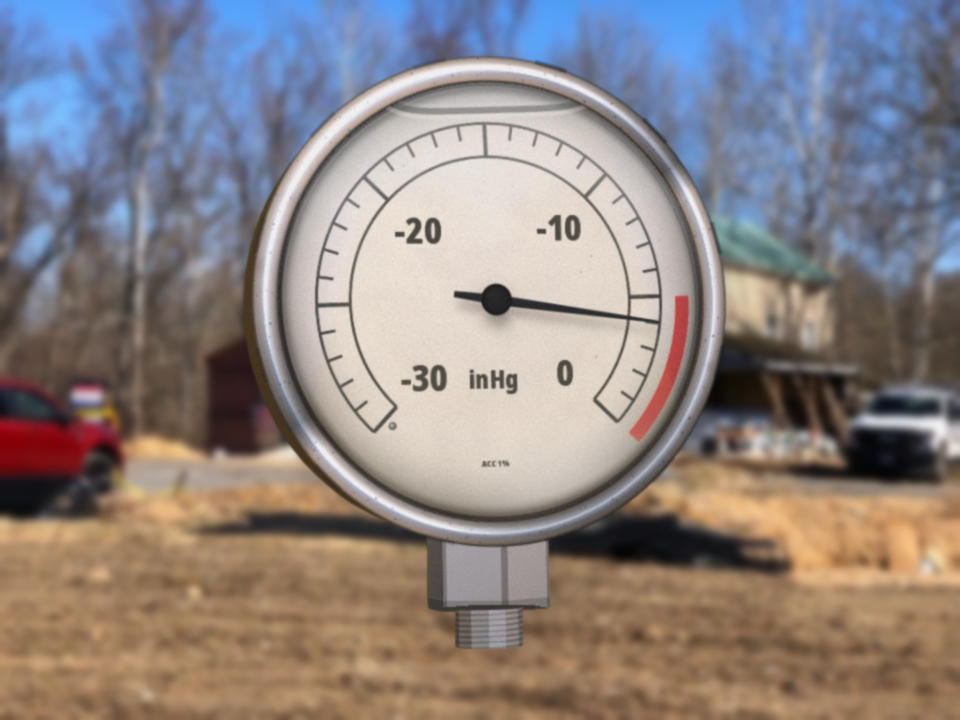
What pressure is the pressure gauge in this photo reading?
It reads -4 inHg
